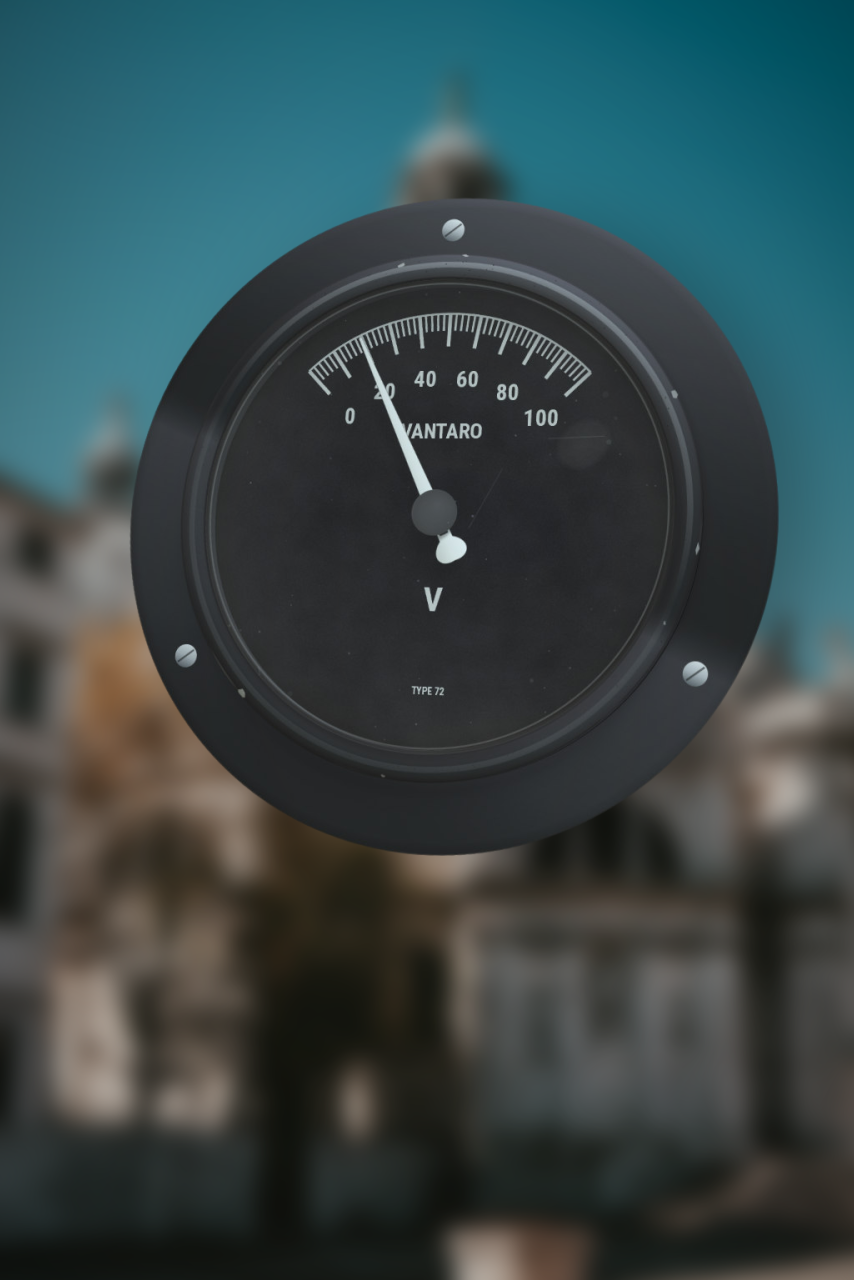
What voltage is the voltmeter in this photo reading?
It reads 20 V
